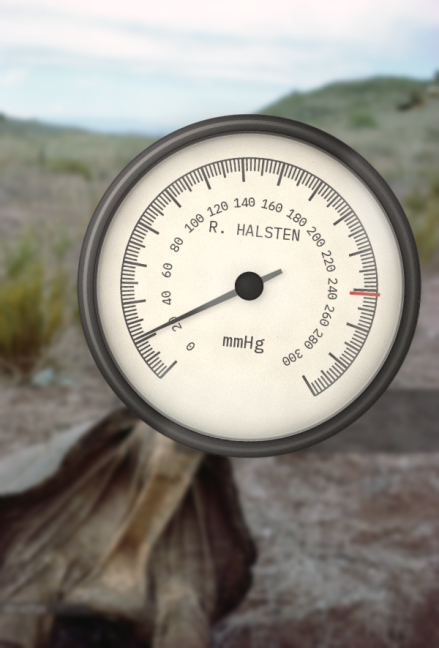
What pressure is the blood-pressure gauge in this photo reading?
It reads 22 mmHg
